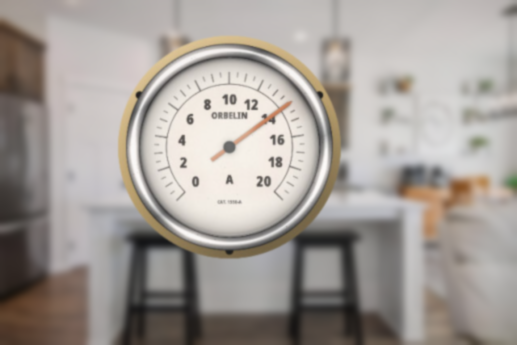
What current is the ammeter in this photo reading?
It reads 14 A
